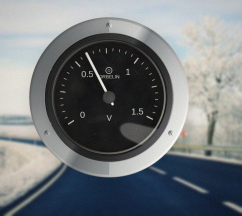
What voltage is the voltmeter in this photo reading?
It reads 0.6 V
